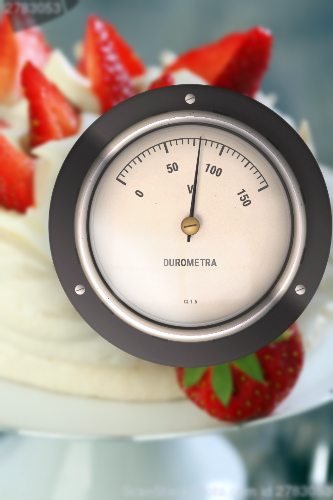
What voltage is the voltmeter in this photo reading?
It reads 80 V
